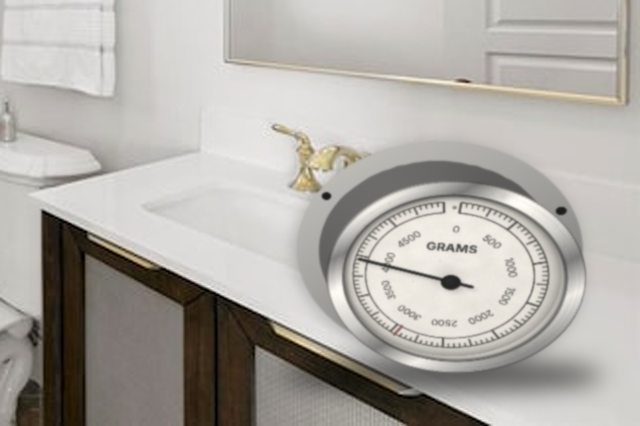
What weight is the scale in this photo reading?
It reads 4000 g
